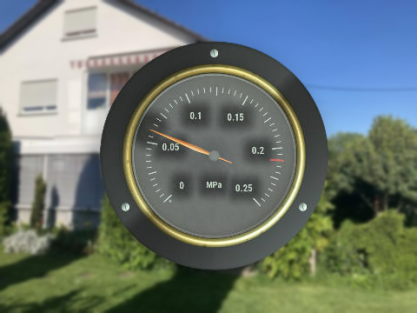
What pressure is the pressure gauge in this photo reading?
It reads 0.06 MPa
